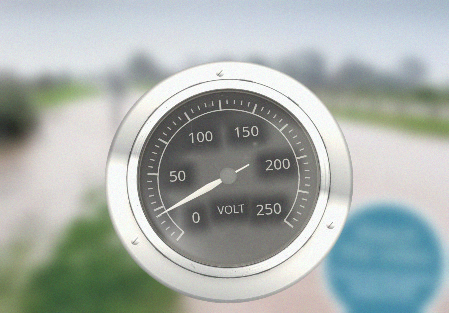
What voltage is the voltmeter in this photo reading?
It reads 20 V
